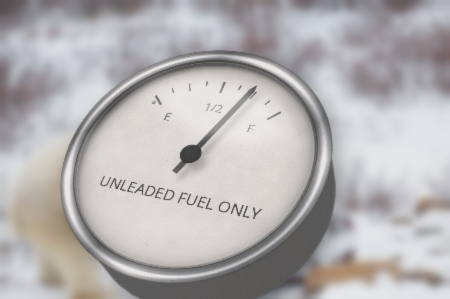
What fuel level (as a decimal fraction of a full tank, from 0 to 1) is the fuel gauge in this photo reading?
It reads 0.75
